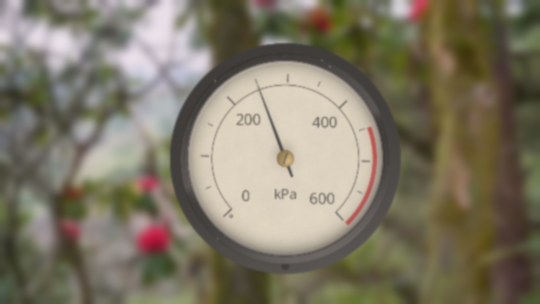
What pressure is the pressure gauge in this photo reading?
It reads 250 kPa
